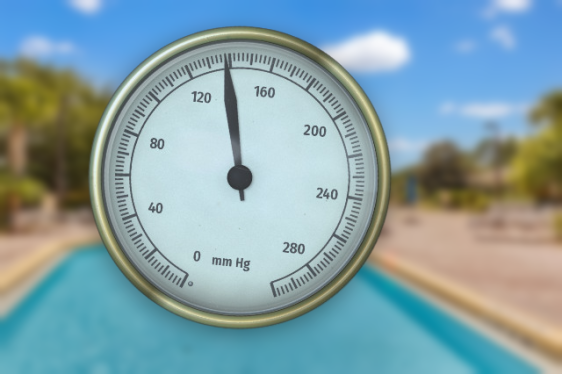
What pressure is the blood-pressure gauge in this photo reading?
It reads 138 mmHg
